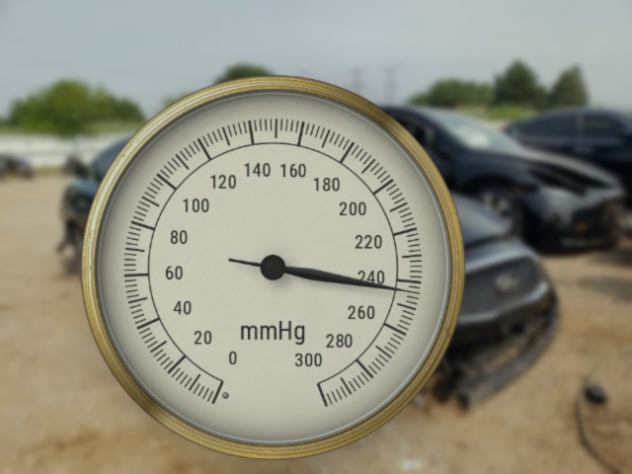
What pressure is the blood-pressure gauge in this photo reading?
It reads 244 mmHg
